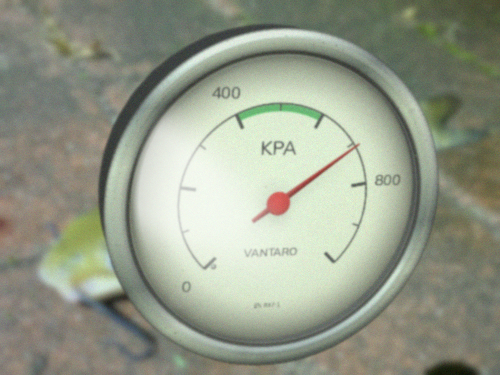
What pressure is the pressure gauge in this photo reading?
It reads 700 kPa
